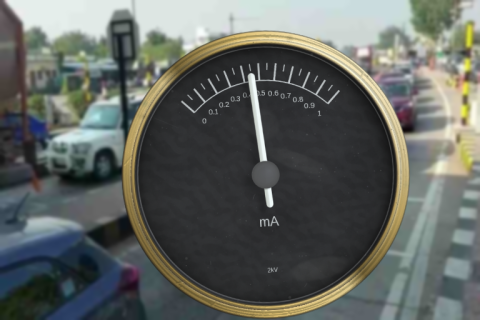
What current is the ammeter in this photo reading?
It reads 0.45 mA
